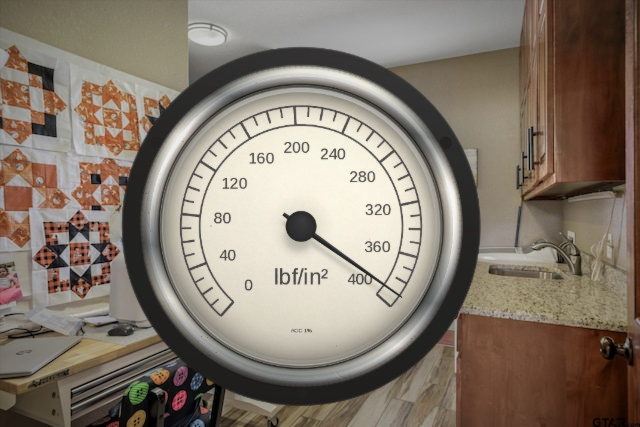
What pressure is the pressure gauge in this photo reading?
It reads 390 psi
